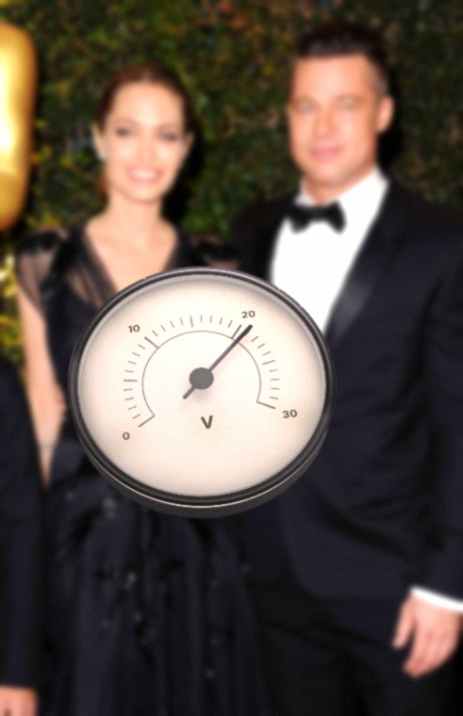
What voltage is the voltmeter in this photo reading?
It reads 21 V
